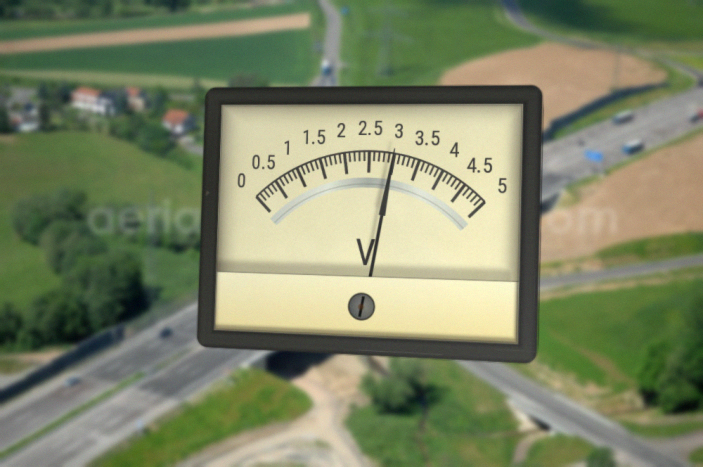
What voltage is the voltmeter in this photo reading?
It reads 3 V
